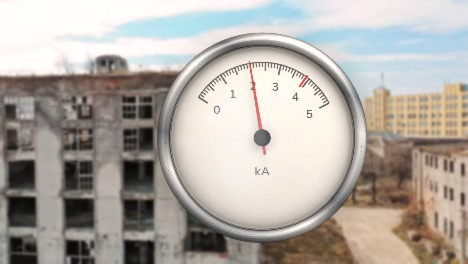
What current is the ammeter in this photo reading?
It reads 2 kA
